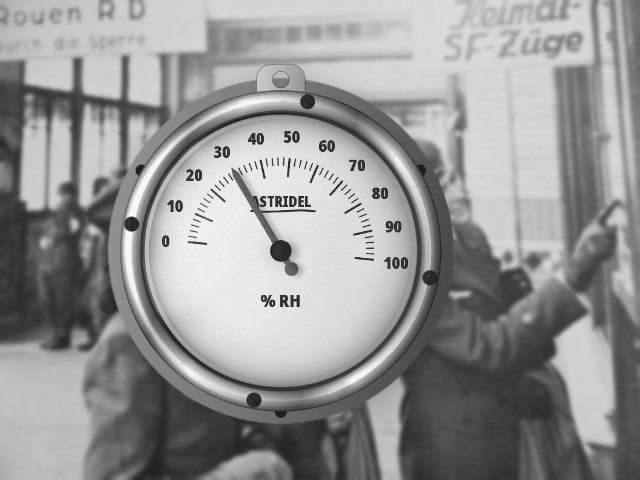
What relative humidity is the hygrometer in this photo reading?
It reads 30 %
